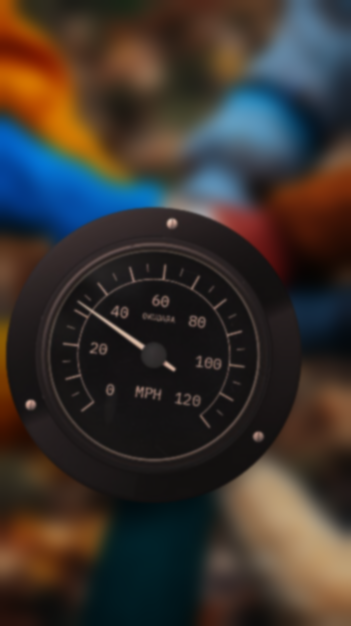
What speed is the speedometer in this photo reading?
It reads 32.5 mph
